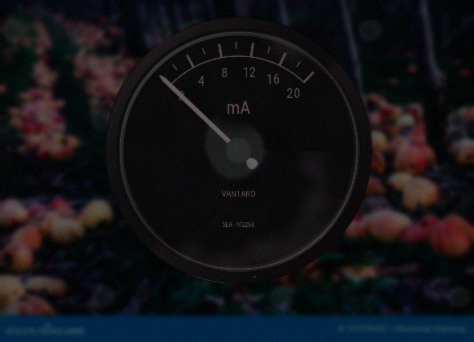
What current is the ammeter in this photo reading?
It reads 0 mA
